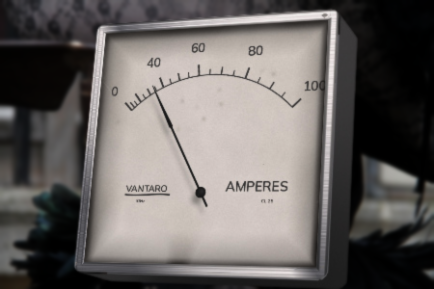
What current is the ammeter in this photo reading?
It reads 35 A
